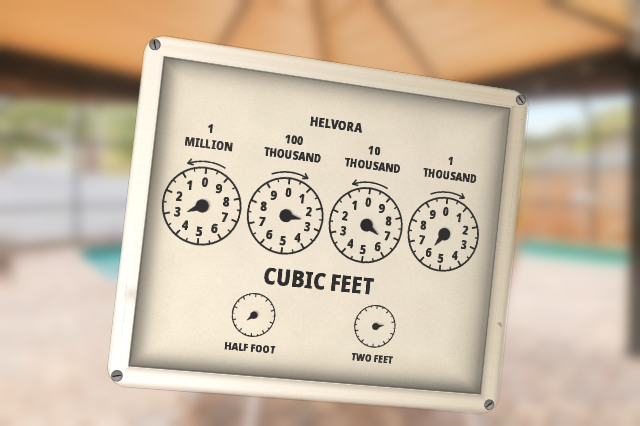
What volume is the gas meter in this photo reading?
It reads 326600 ft³
